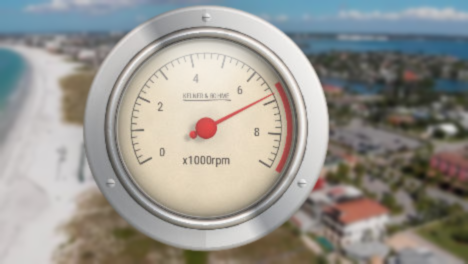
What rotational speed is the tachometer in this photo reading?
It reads 6800 rpm
